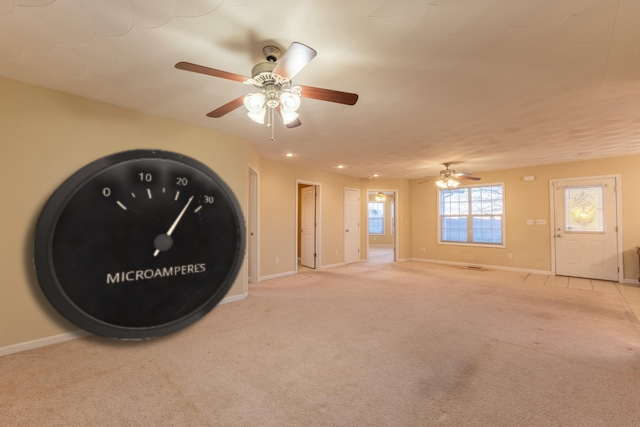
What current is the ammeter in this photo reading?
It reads 25 µA
